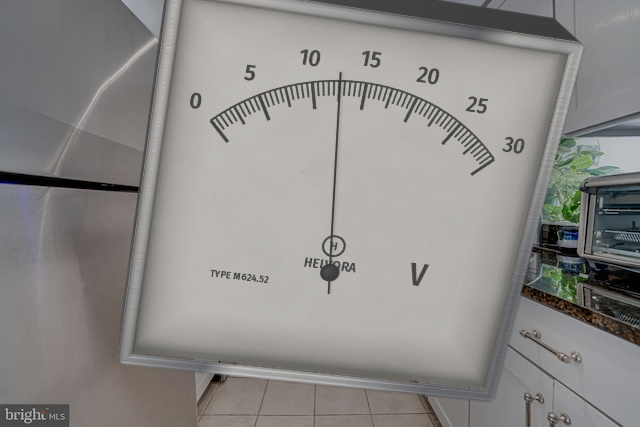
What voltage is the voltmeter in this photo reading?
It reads 12.5 V
